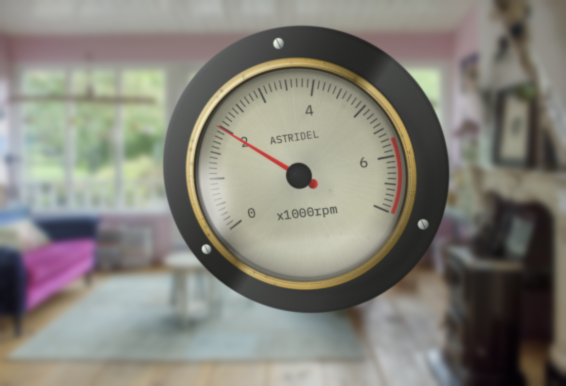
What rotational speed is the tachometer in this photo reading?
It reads 2000 rpm
